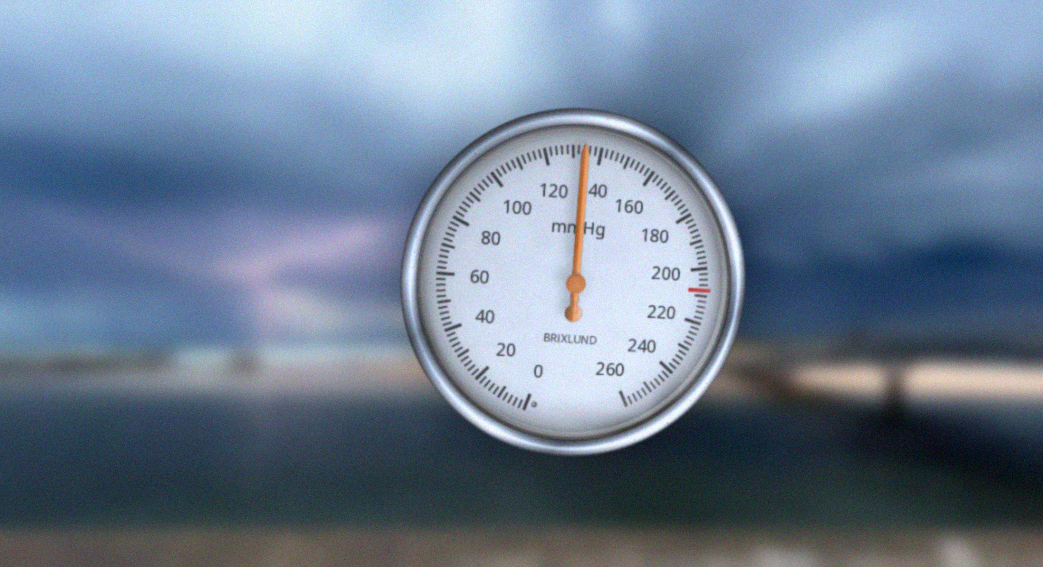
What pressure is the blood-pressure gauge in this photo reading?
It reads 134 mmHg
